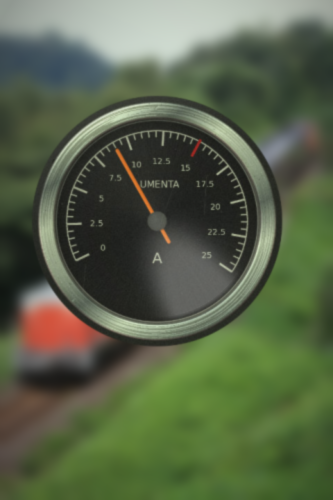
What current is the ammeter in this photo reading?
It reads 9 A
